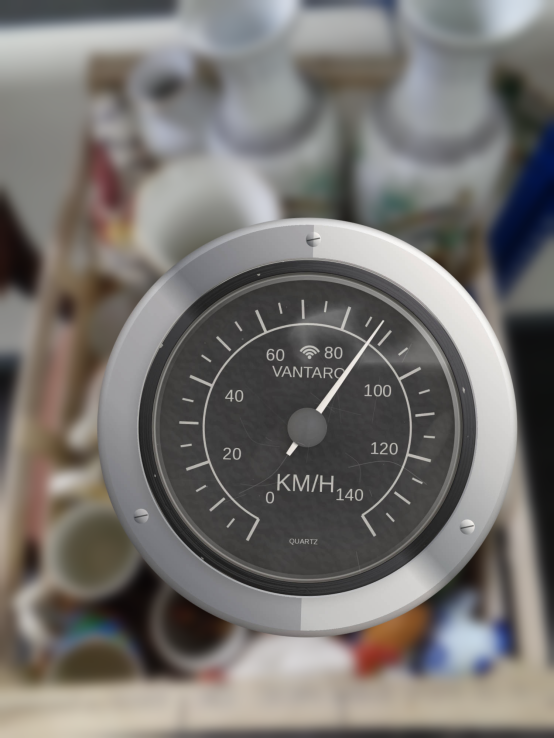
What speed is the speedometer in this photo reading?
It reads 87.5 km/h
